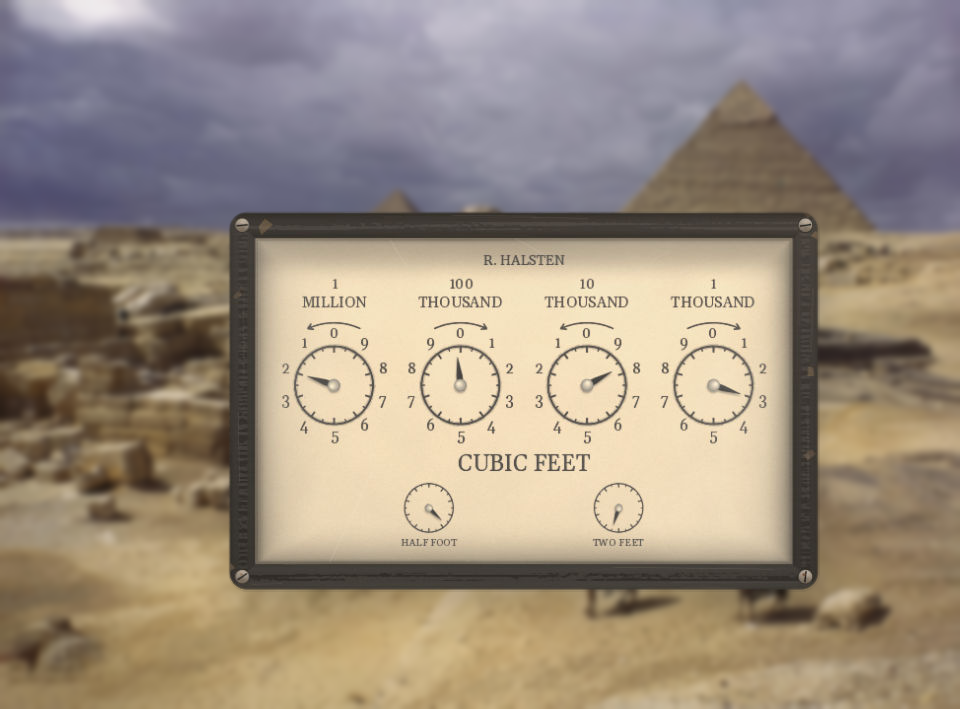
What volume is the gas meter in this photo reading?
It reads 198300 ft³
